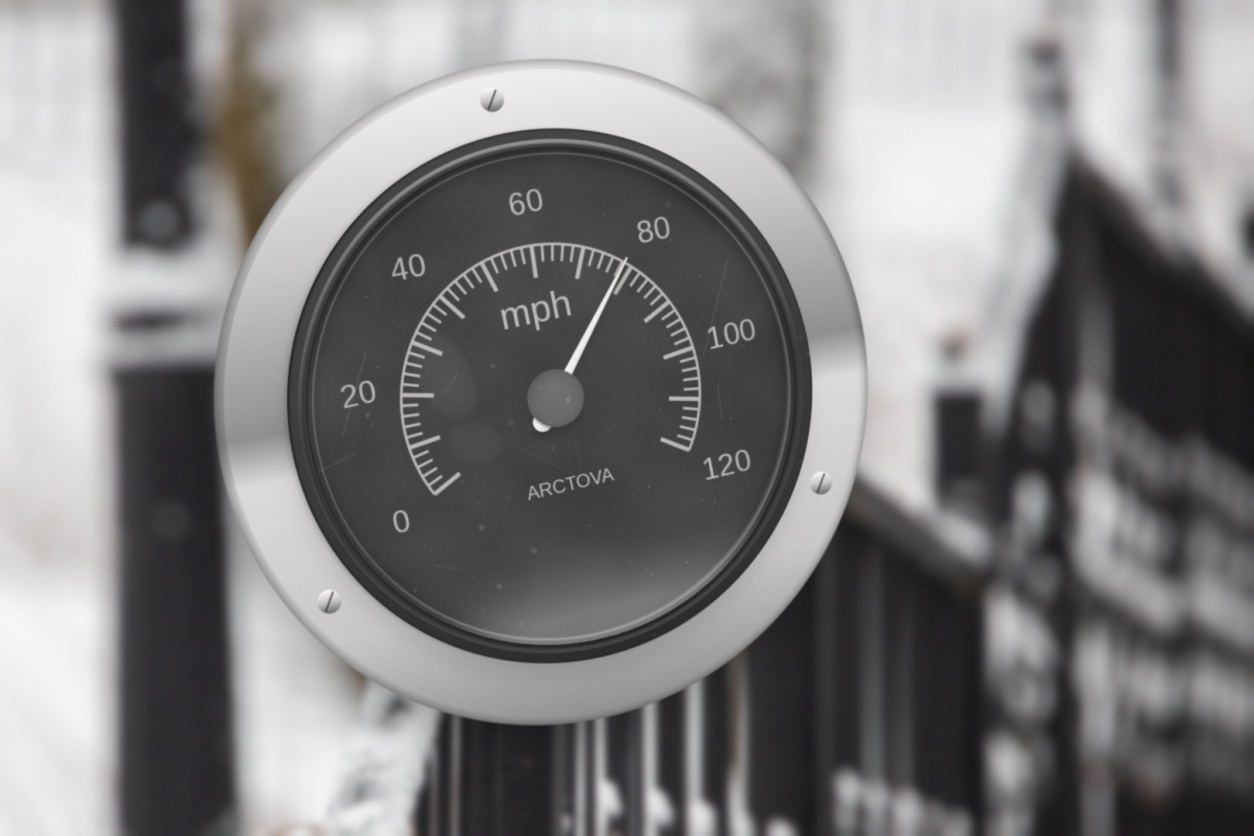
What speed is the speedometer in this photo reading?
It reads 78 mph
